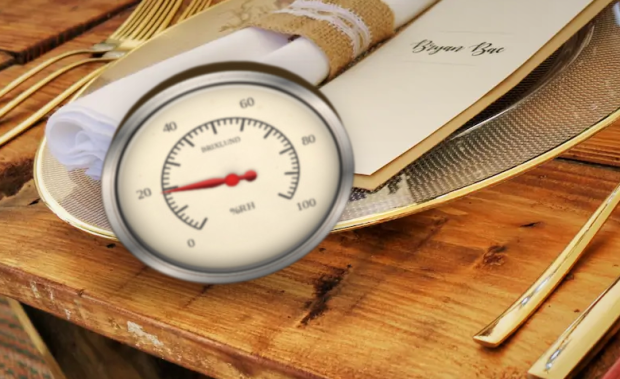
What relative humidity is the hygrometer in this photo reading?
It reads 20 %
